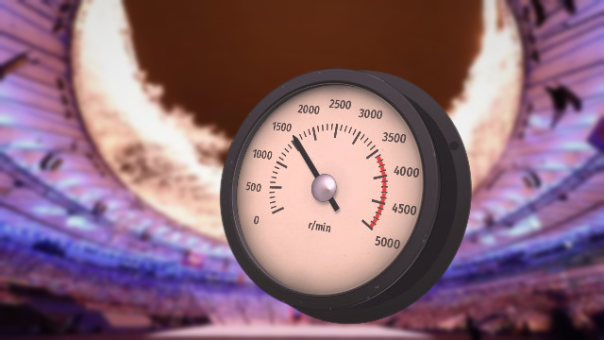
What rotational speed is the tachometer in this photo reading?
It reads 1600 rpm
